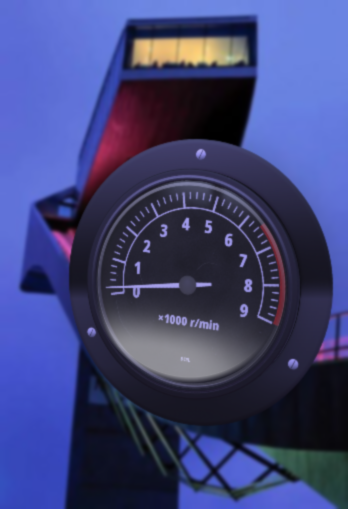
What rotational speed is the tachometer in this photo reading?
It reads 200 rpm
